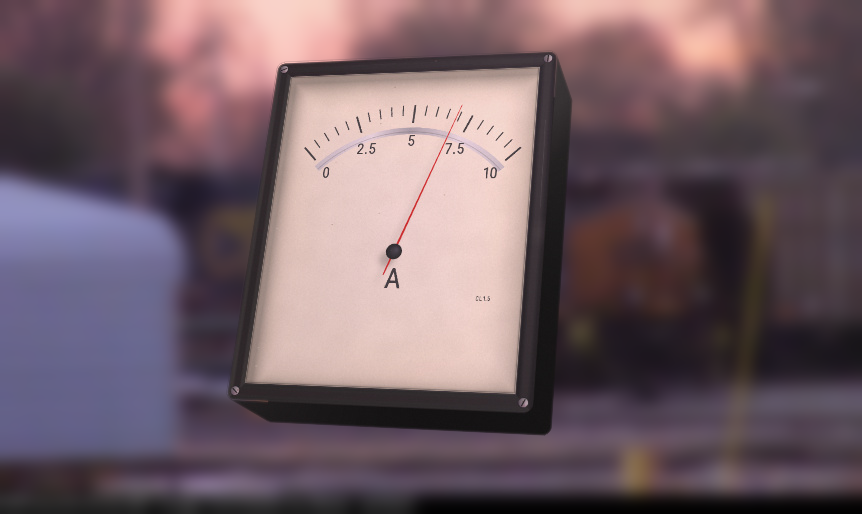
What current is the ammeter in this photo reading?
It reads 7 A
